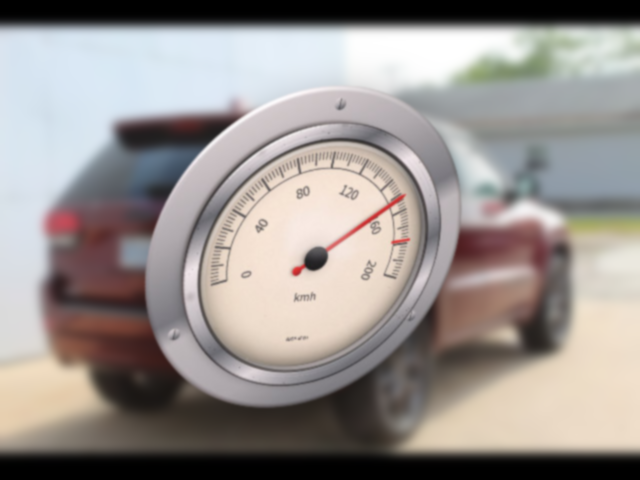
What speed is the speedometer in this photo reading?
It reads 150 km/h
